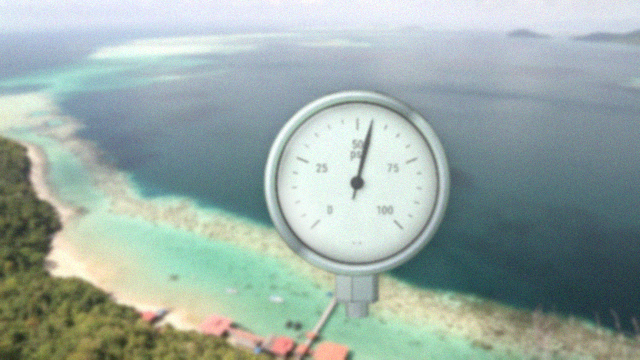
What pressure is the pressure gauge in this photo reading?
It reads 55 psi
